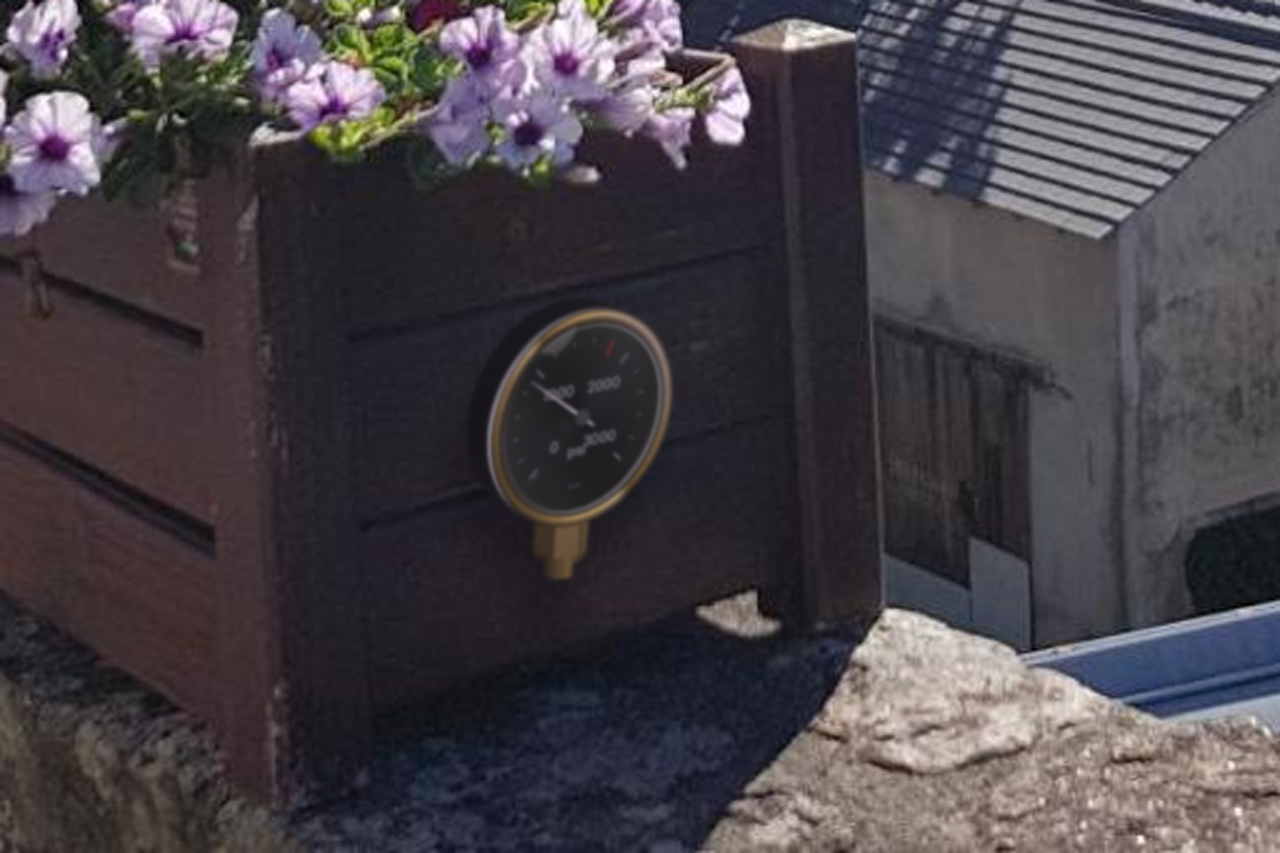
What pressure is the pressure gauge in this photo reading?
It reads 900 psi
